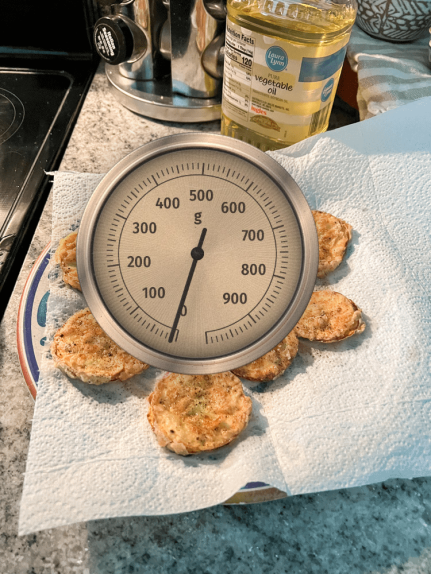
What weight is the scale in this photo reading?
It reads 10 g
